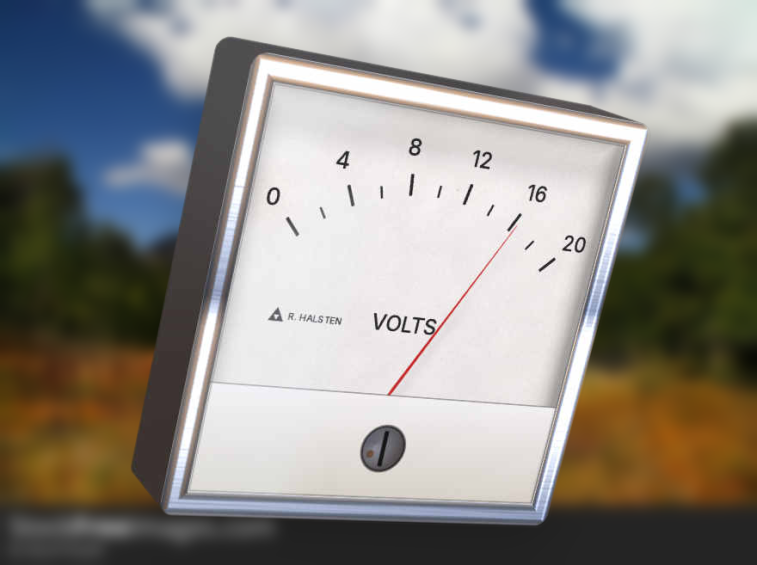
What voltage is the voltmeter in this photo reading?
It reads 16 V
